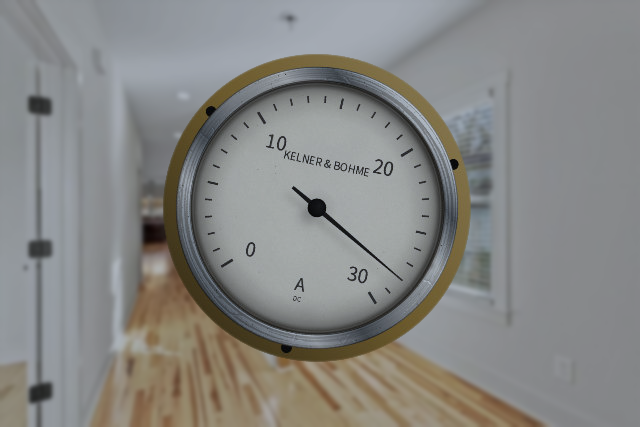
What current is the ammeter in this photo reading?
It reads 28 A
